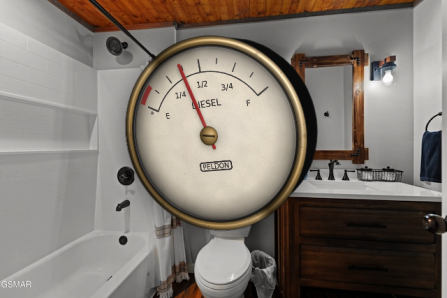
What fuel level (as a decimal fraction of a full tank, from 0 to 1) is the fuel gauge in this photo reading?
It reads 0.375
